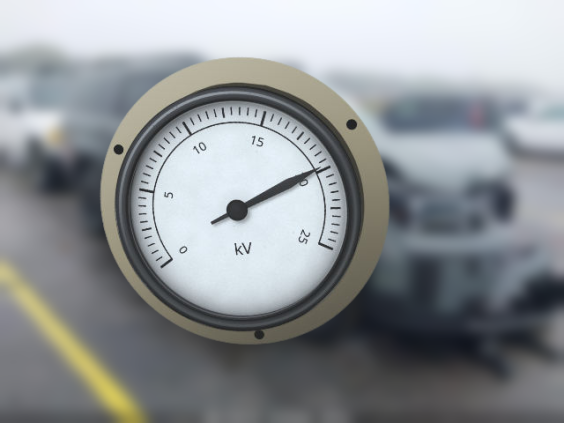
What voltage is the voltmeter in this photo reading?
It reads 19.75 kV
